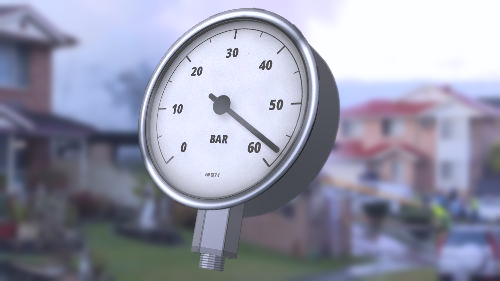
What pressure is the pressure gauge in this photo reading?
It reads 57.5 bar
